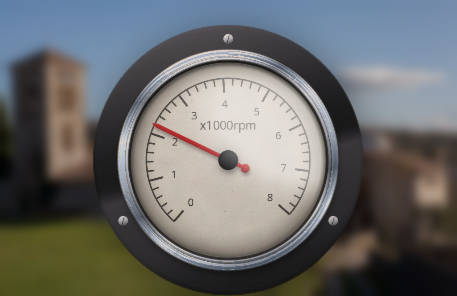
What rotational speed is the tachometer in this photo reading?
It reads 2200 rpm
